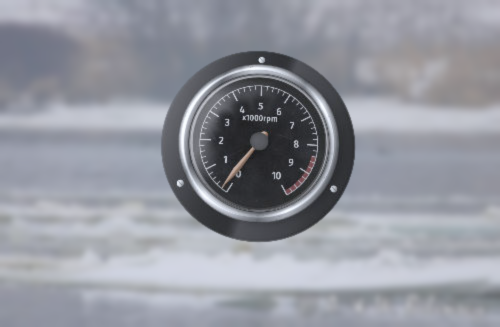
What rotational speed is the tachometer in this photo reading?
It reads 200 rpm
